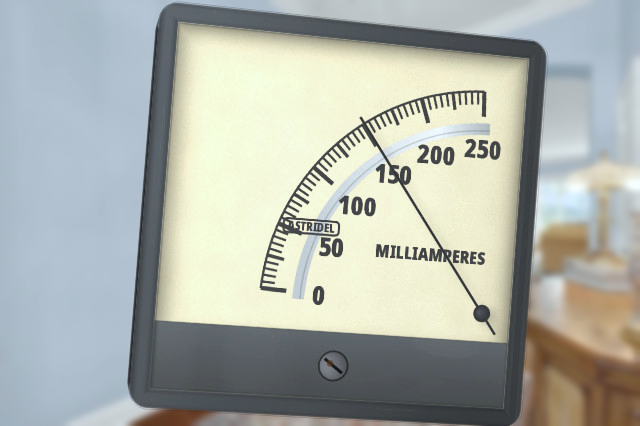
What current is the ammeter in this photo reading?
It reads 150 mA
